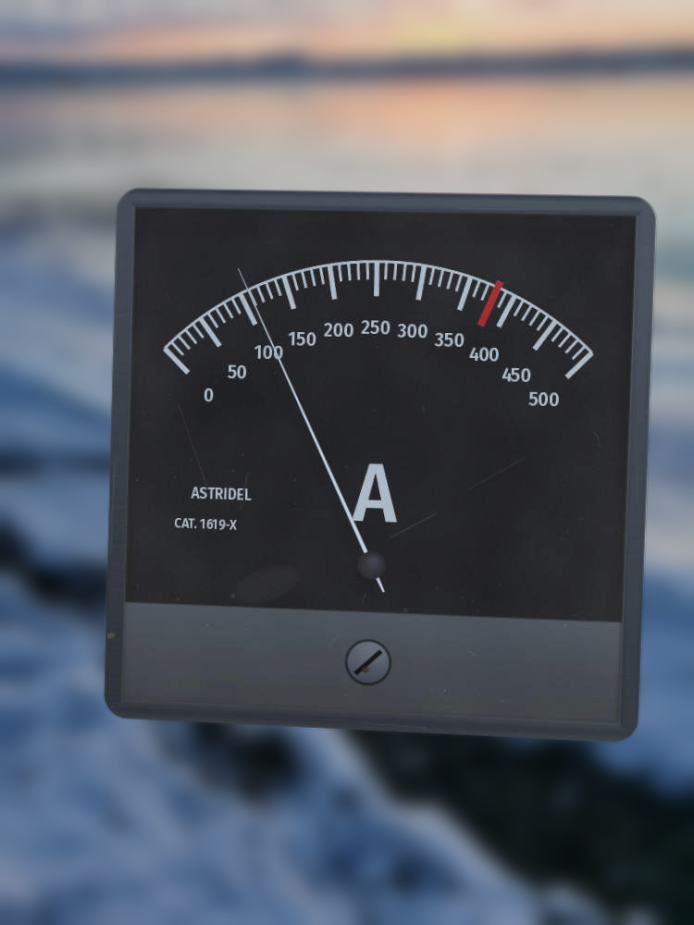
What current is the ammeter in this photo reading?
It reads 110 A
